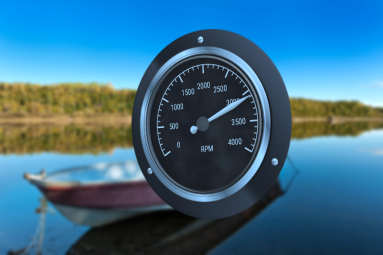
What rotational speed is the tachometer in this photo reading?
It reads 3100 rpm
